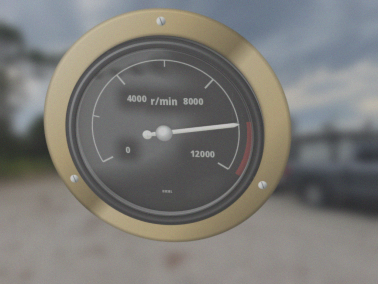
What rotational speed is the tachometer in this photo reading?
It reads 10000 rpm
